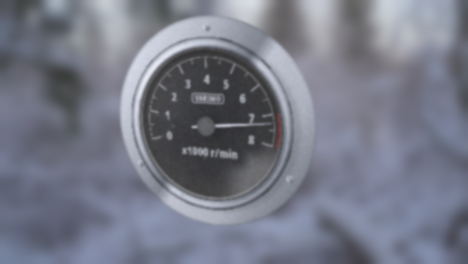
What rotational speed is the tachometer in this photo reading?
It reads 7250 rpm
